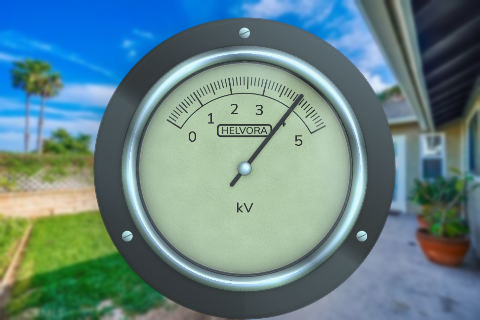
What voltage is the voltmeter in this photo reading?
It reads 4 kV
